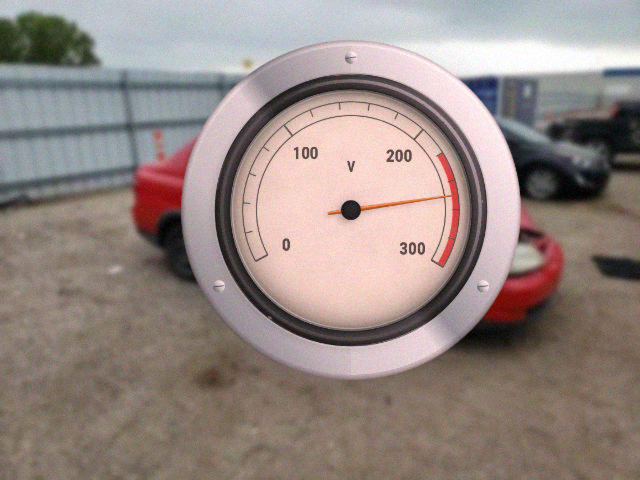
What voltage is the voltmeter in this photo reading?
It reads 250 V
